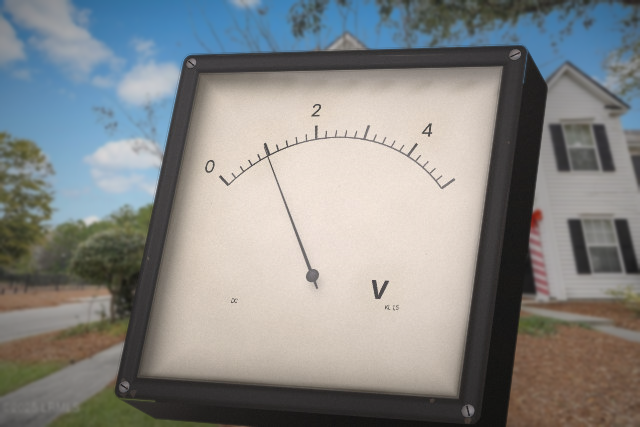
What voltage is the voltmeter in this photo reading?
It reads 1 V
